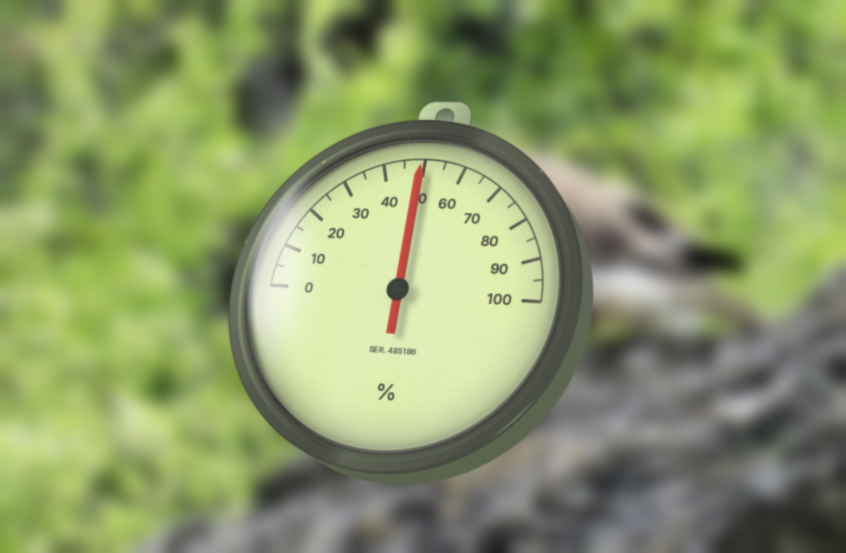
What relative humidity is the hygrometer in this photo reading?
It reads 50 %
